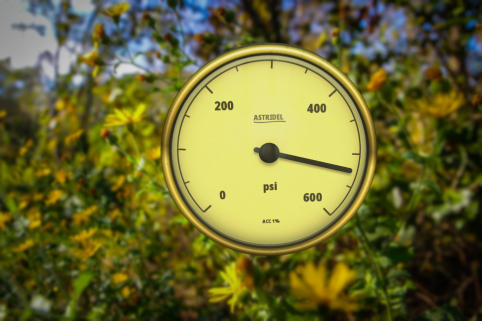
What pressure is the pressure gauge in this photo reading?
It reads 525 psi
